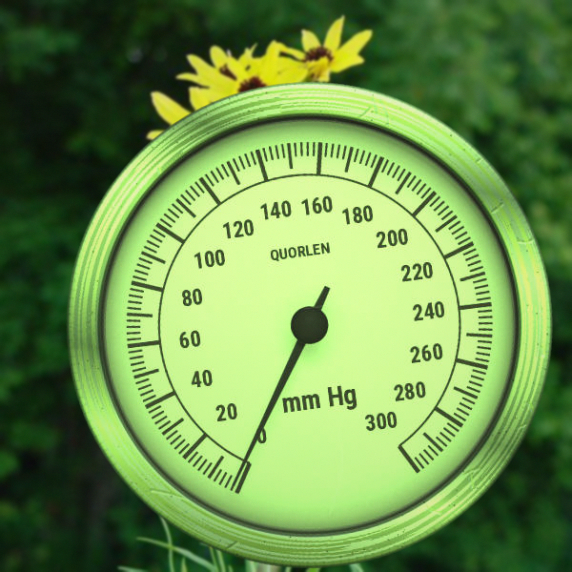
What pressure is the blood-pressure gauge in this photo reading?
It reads 2 mmHg
